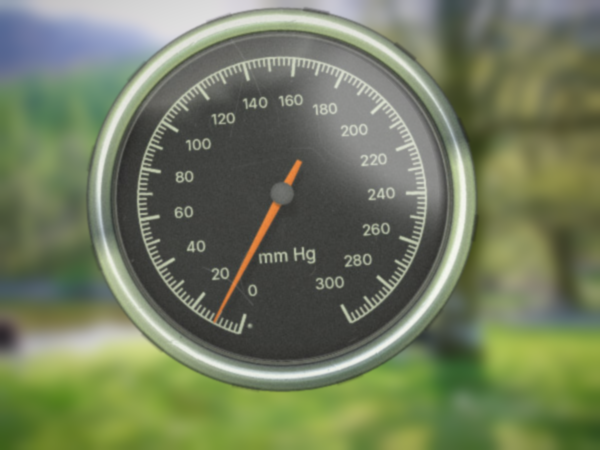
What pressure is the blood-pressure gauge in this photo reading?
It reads 10 mmHg
